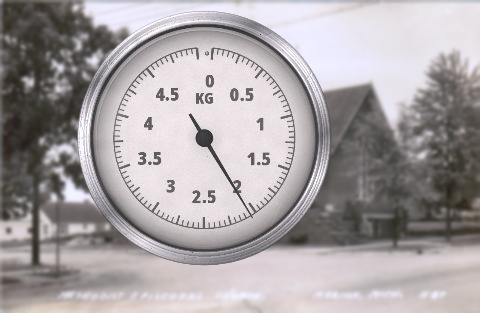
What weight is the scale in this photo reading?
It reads 2.05 kg
